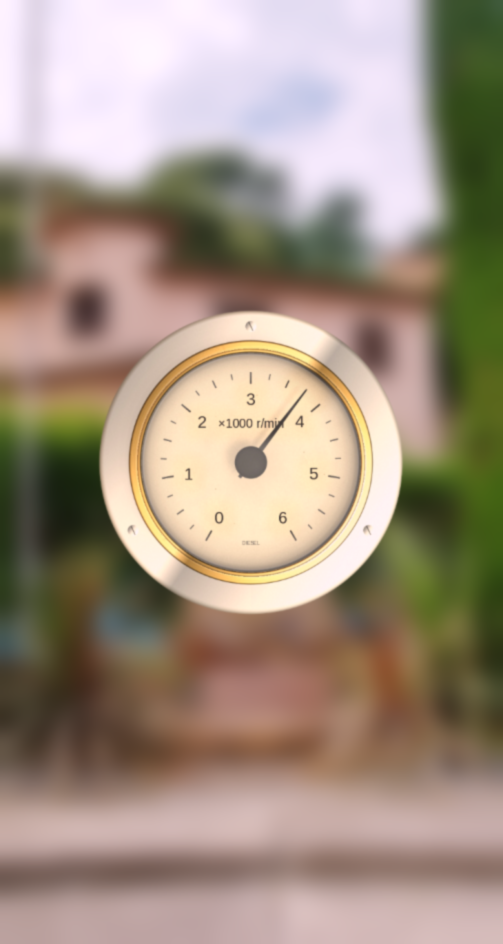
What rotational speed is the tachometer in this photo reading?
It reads 3750 rpm
